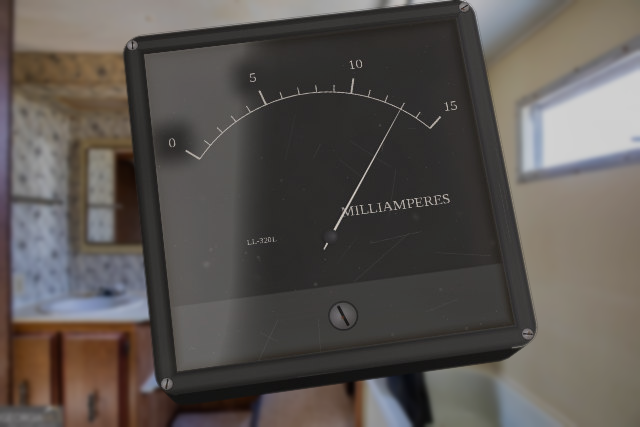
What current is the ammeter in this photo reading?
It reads 13 mA
